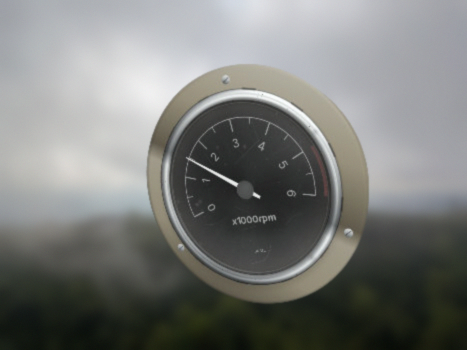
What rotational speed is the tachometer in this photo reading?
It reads 1500 rpm
